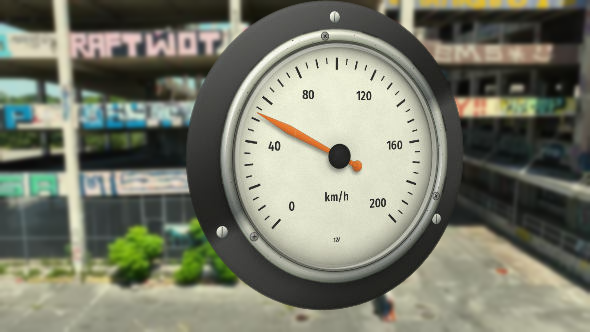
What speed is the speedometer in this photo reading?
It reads 52.5 km/h
